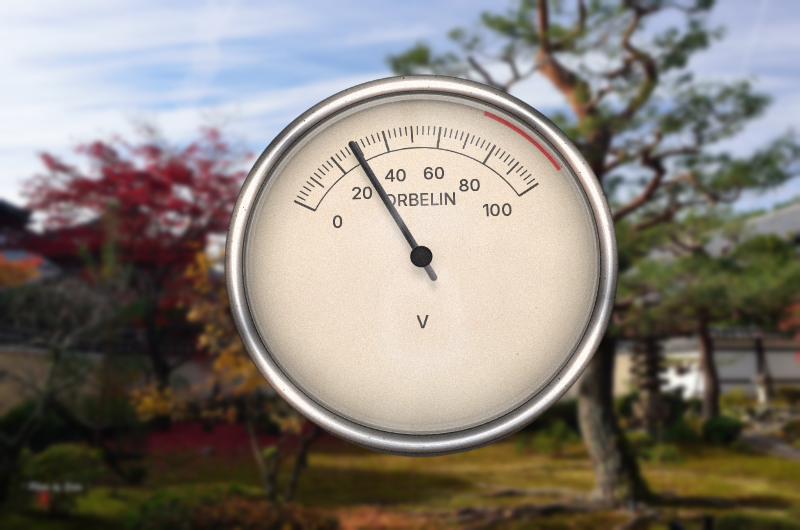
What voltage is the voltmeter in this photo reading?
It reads 28 V
